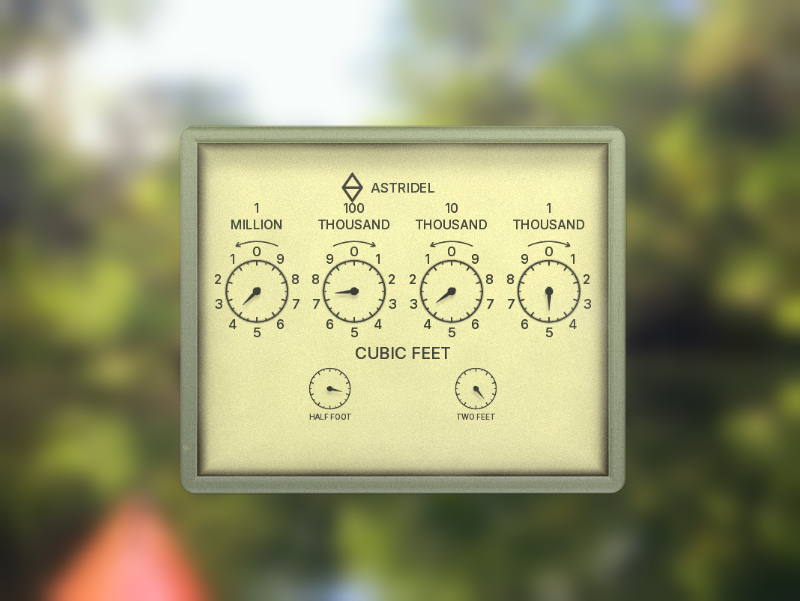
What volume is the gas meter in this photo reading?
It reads 373500 ft³
